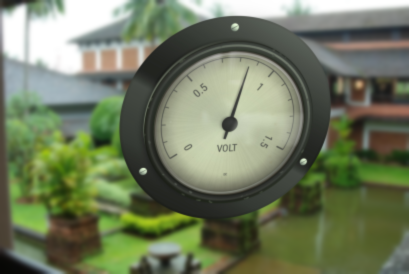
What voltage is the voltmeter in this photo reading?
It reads 0.85 V
